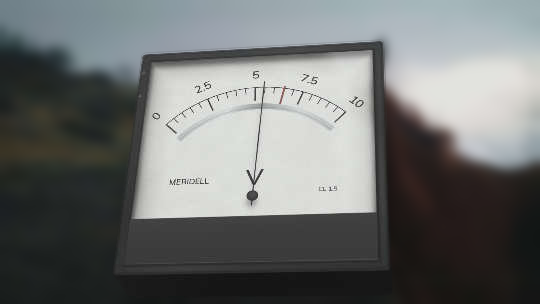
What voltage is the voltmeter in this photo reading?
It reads 5.5 V
